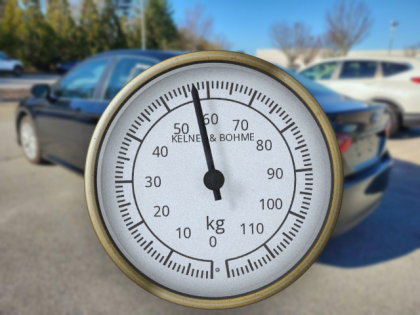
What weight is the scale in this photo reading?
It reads 57 kg
